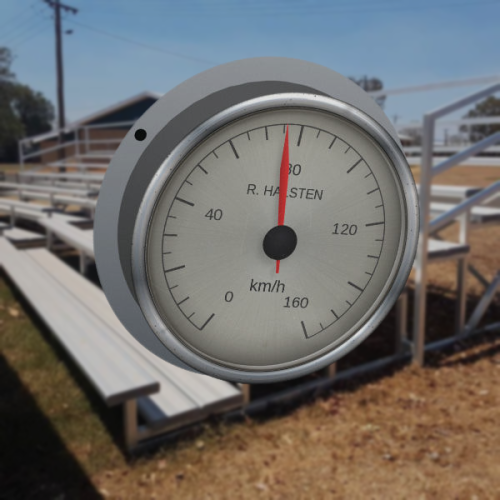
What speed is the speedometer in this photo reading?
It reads 75 km/h
